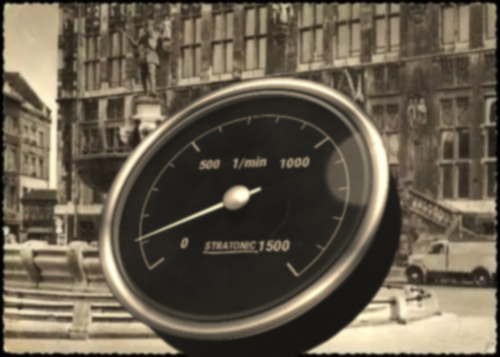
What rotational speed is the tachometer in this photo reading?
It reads 100 rpm
